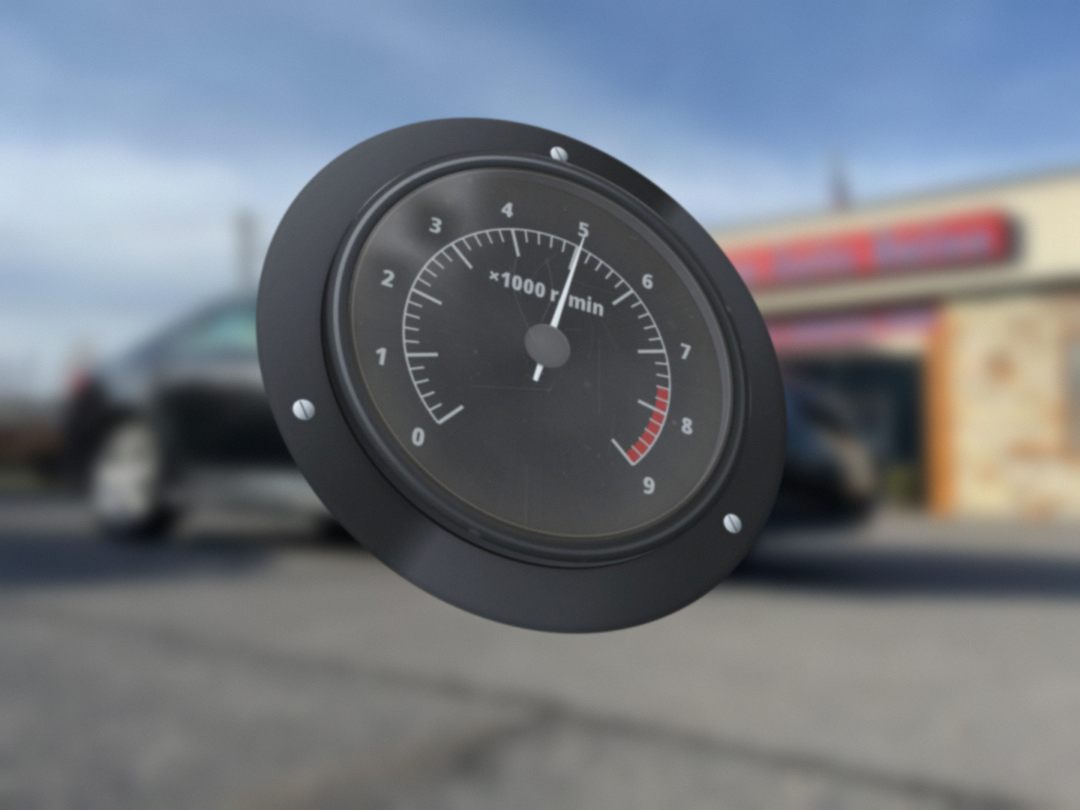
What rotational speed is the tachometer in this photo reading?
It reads 5000 rpm
